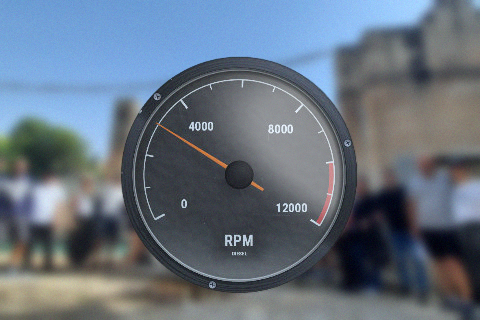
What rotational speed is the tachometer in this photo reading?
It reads 3000 rpm
